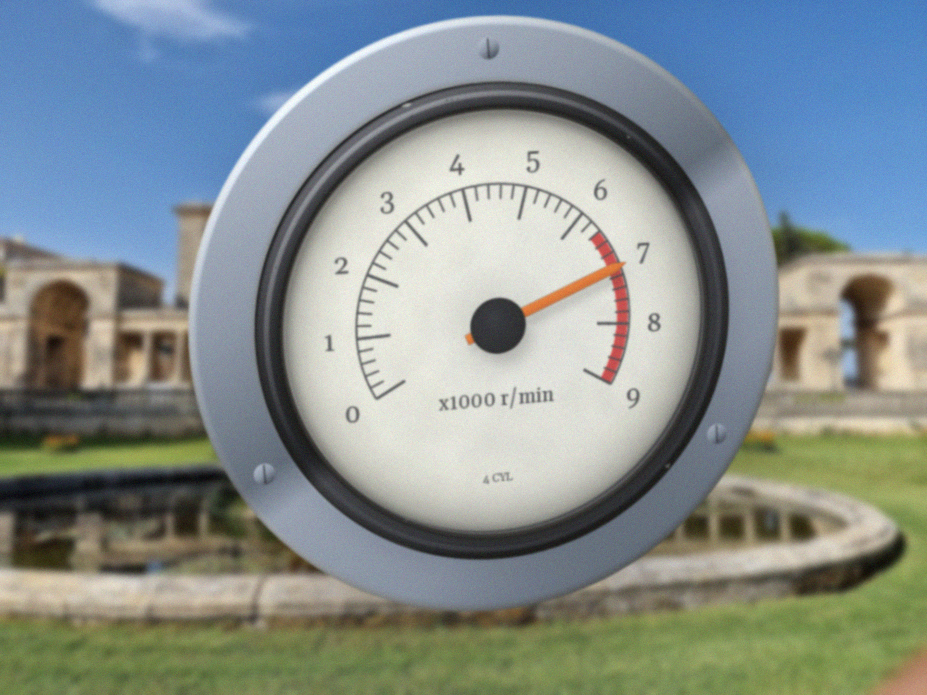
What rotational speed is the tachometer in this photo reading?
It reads 7000 rpm
